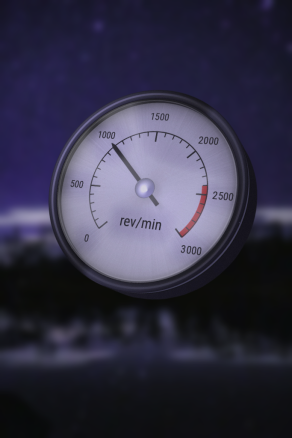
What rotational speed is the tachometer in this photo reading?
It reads 1000 rpm
